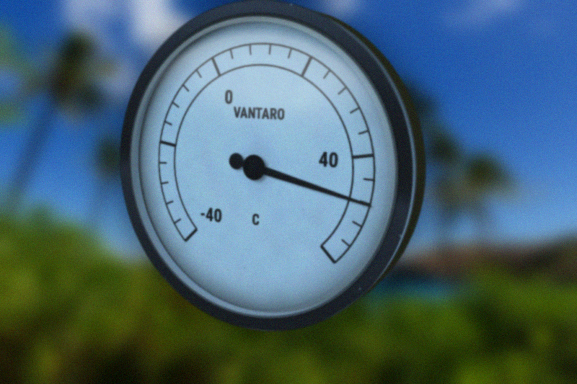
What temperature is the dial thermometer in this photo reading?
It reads 48 °C
